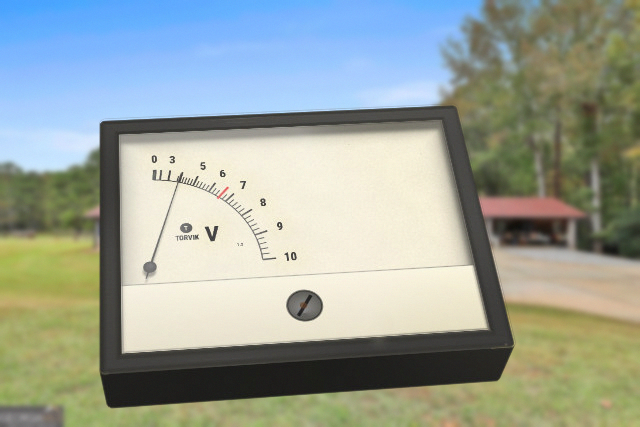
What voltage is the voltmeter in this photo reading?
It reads 4 V
